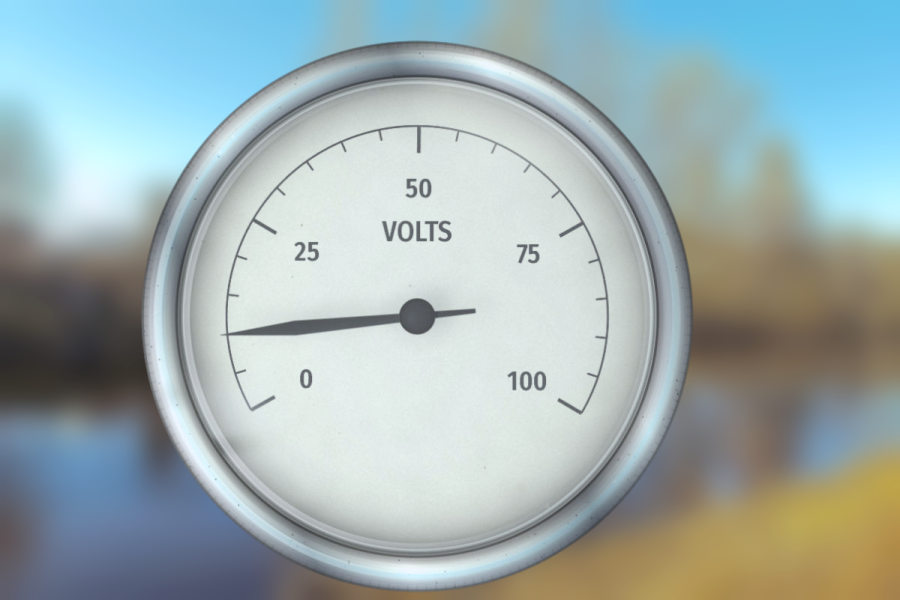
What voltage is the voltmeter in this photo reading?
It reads 10 V
